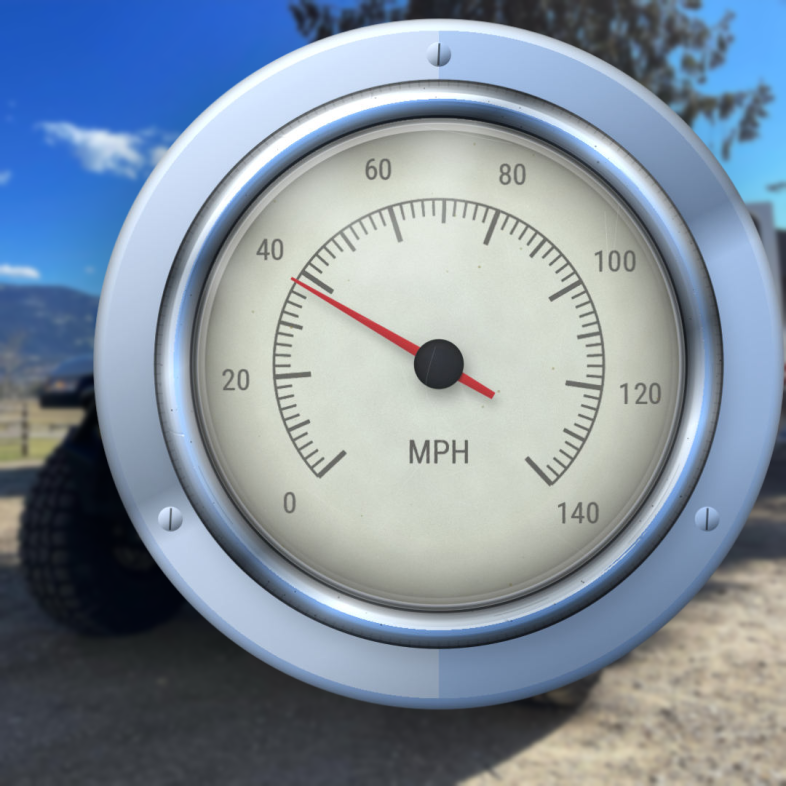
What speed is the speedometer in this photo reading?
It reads 38 mph
